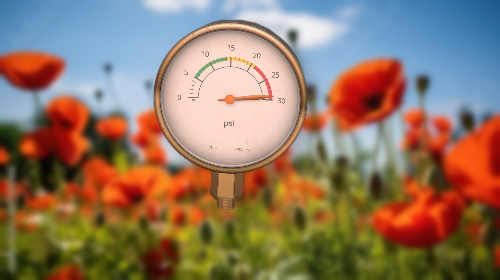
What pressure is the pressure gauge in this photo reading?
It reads 29 psi
